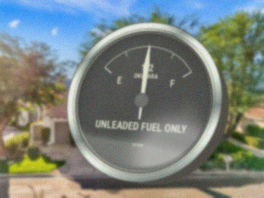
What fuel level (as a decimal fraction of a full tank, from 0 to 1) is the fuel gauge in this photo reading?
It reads 0.5
